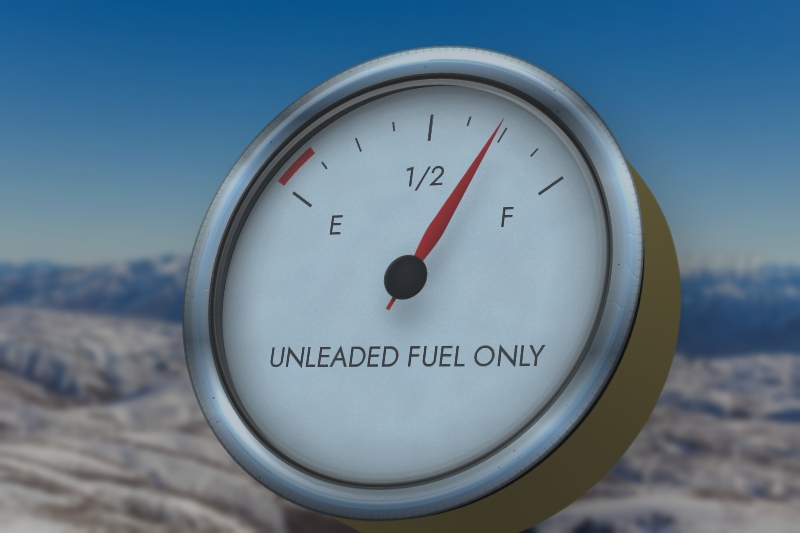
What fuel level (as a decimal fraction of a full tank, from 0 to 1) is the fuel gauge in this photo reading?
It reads 0.75
